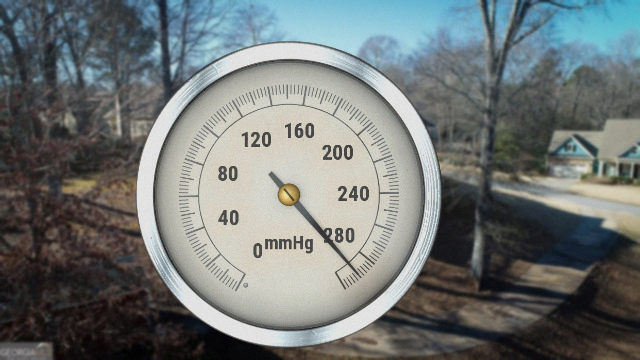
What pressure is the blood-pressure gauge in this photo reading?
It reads 290 mmHg
